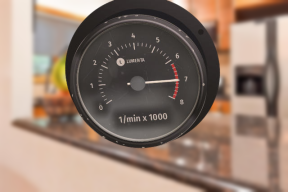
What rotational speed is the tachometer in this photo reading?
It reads 7000 rpm
